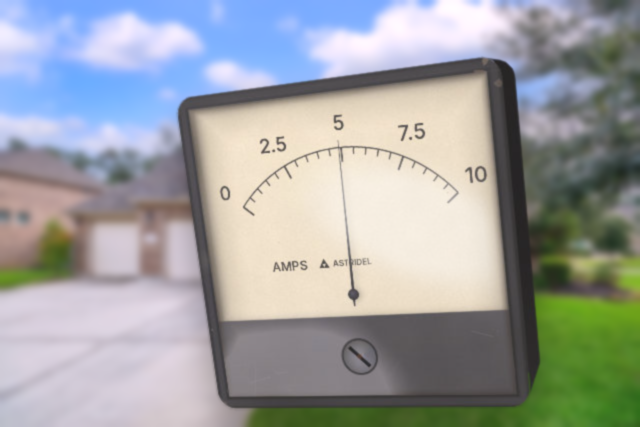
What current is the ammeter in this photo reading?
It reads 5 A
